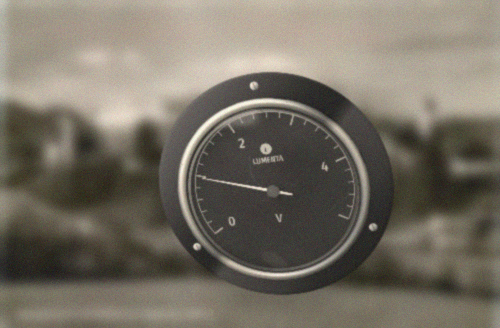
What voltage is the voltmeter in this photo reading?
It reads 1 V
